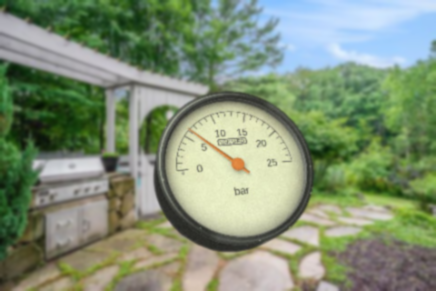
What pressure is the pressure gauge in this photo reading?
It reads 6 bar
